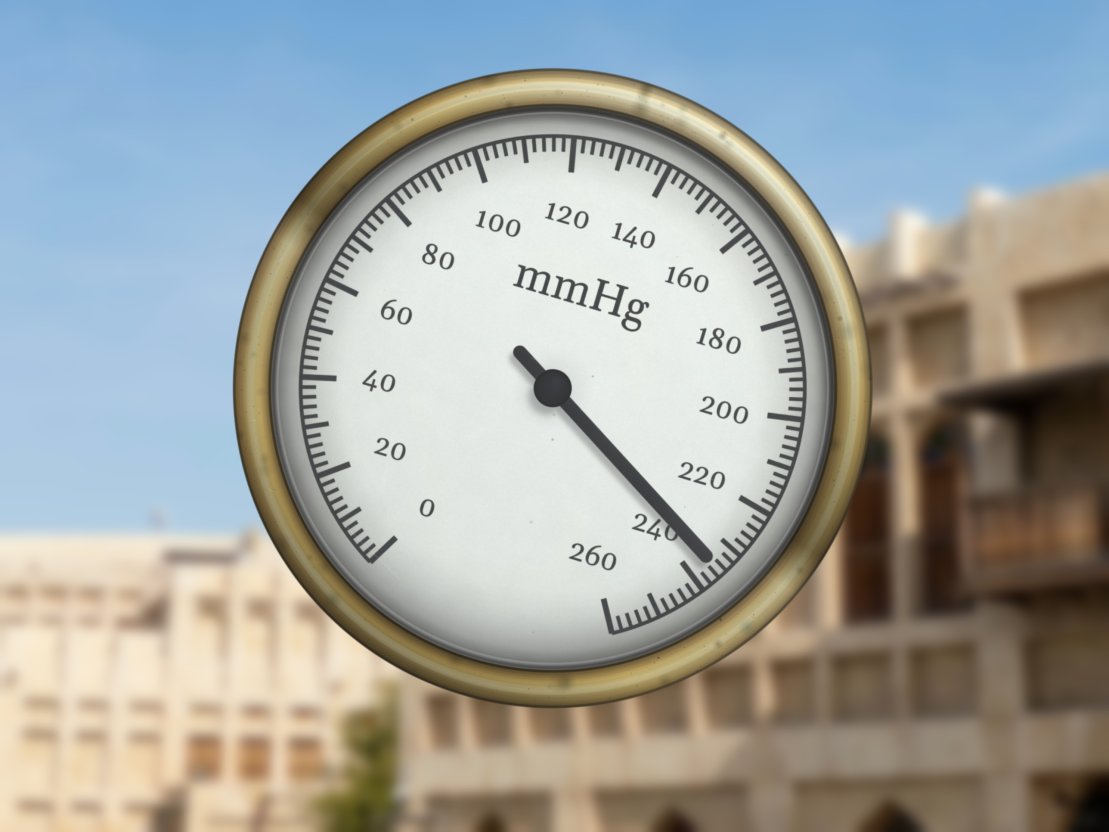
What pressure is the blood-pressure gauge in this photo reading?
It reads 235 mmHg
